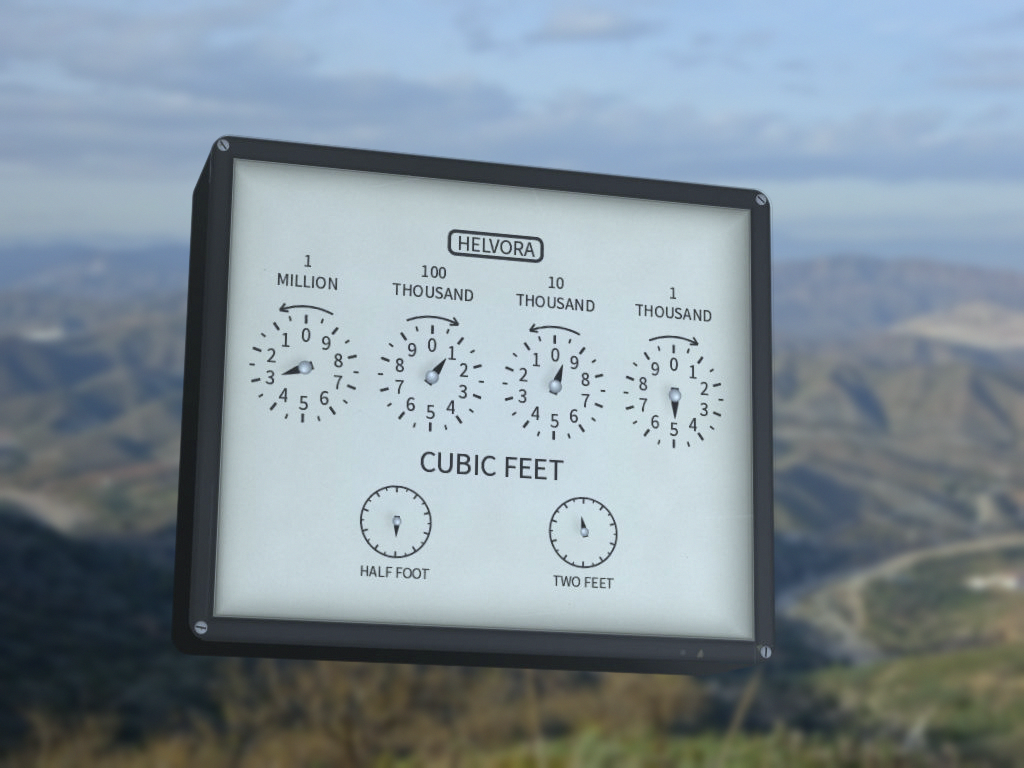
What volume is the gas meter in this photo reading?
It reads 309500 ft³
